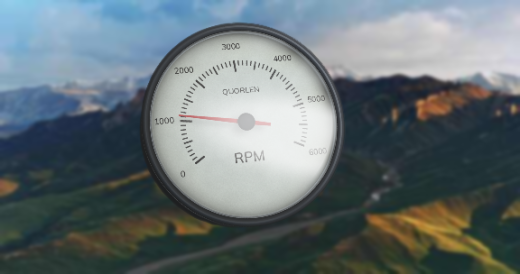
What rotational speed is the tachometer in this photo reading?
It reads 1100 rpm
